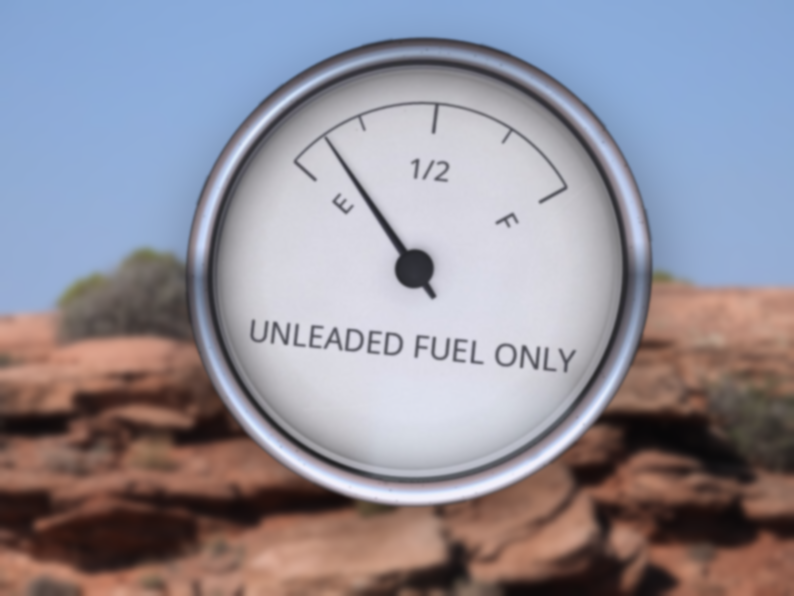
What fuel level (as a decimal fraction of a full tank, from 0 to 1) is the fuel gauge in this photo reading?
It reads 0.125
